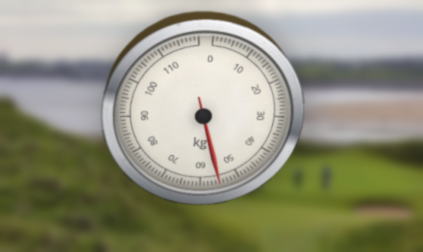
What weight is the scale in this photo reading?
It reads 55 kg
